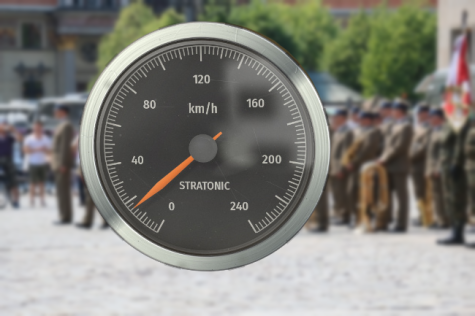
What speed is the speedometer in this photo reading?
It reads 16 km/h
